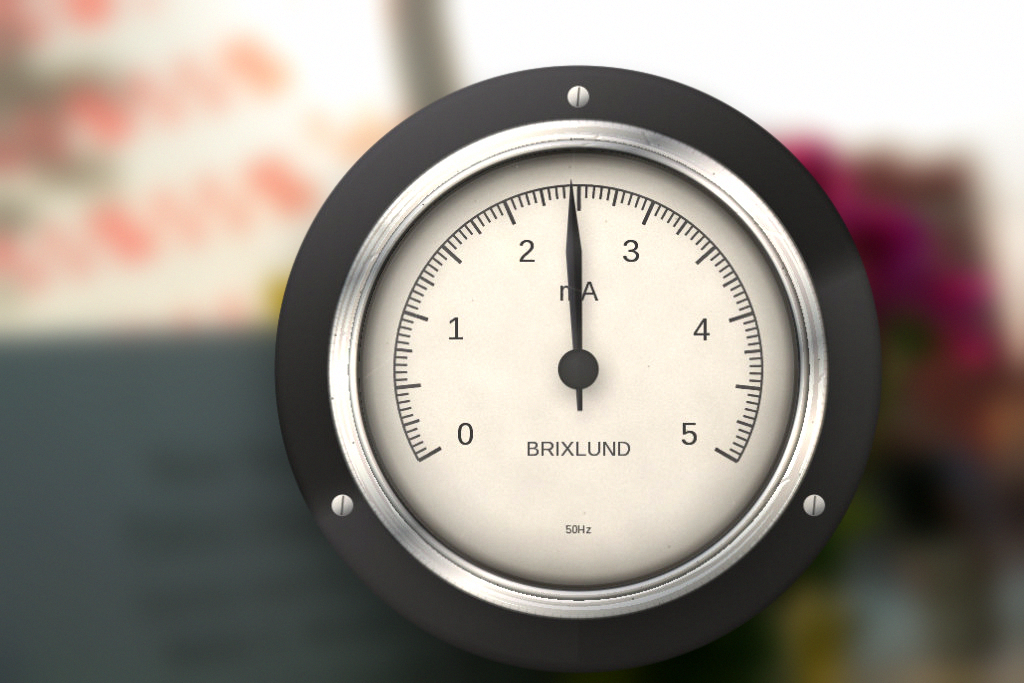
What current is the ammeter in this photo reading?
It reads 2.45 mA
